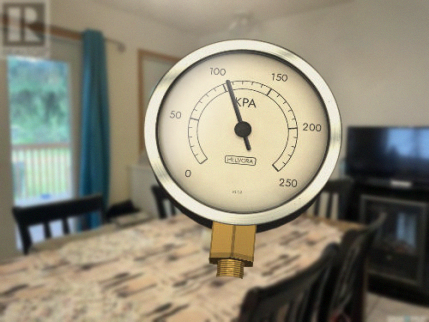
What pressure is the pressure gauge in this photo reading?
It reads 105 kPa
